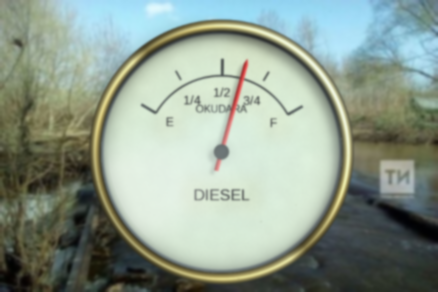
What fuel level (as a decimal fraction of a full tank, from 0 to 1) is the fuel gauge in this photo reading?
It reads 0.625
